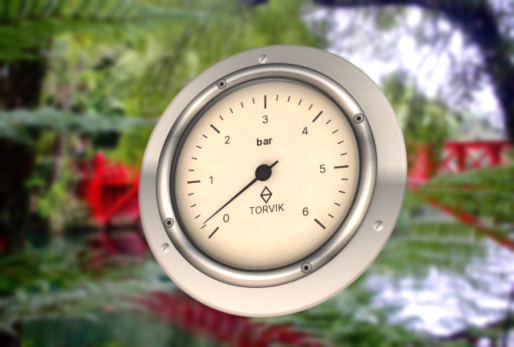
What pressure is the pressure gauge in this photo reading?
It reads 0.2 bar
